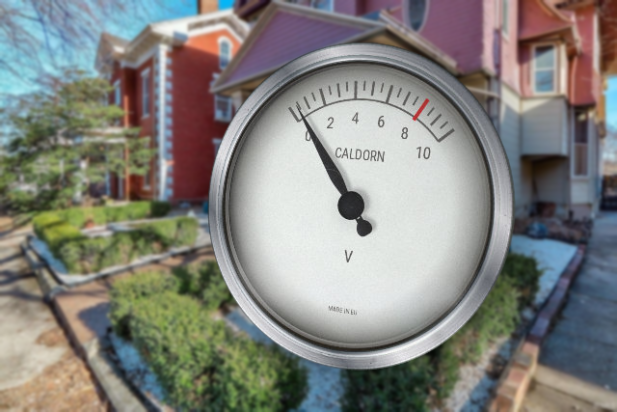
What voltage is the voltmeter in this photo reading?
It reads 0.5 V
